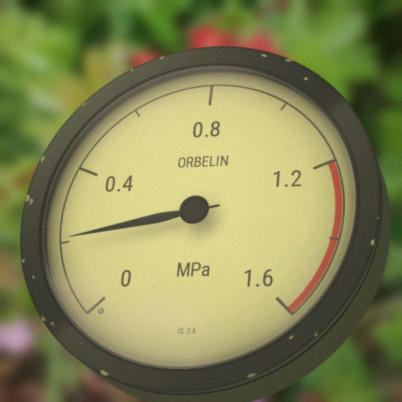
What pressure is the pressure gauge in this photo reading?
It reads 0.2 MPa
